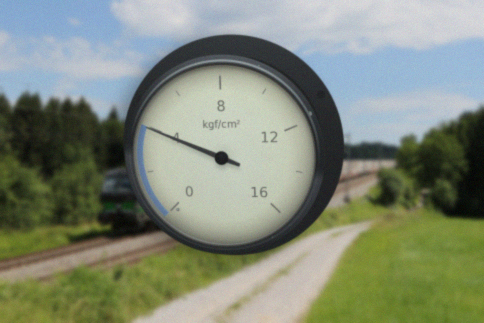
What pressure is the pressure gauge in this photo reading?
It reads 4 kg/cm²
